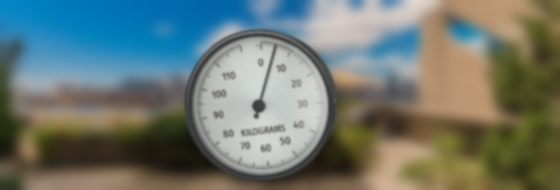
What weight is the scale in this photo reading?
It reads 5 kg
